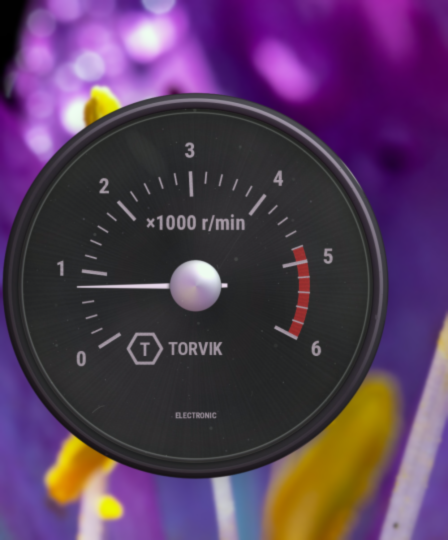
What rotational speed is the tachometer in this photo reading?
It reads 800 rpm
